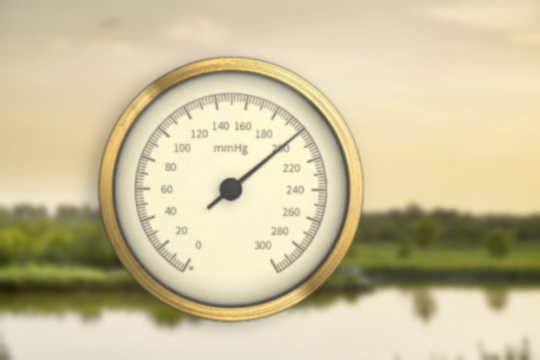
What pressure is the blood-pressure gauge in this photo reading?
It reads 200 mmHg
